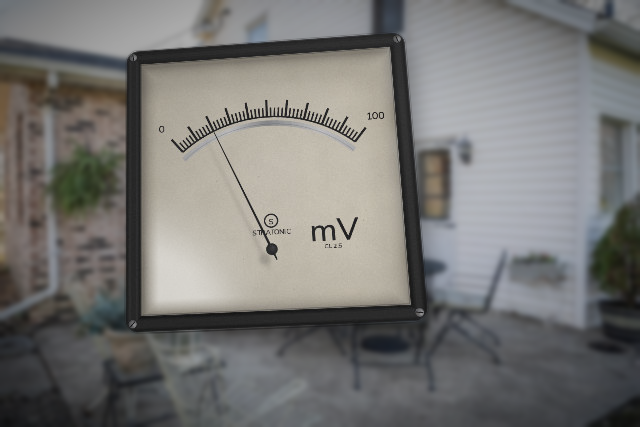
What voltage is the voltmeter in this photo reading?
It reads 20 mV
